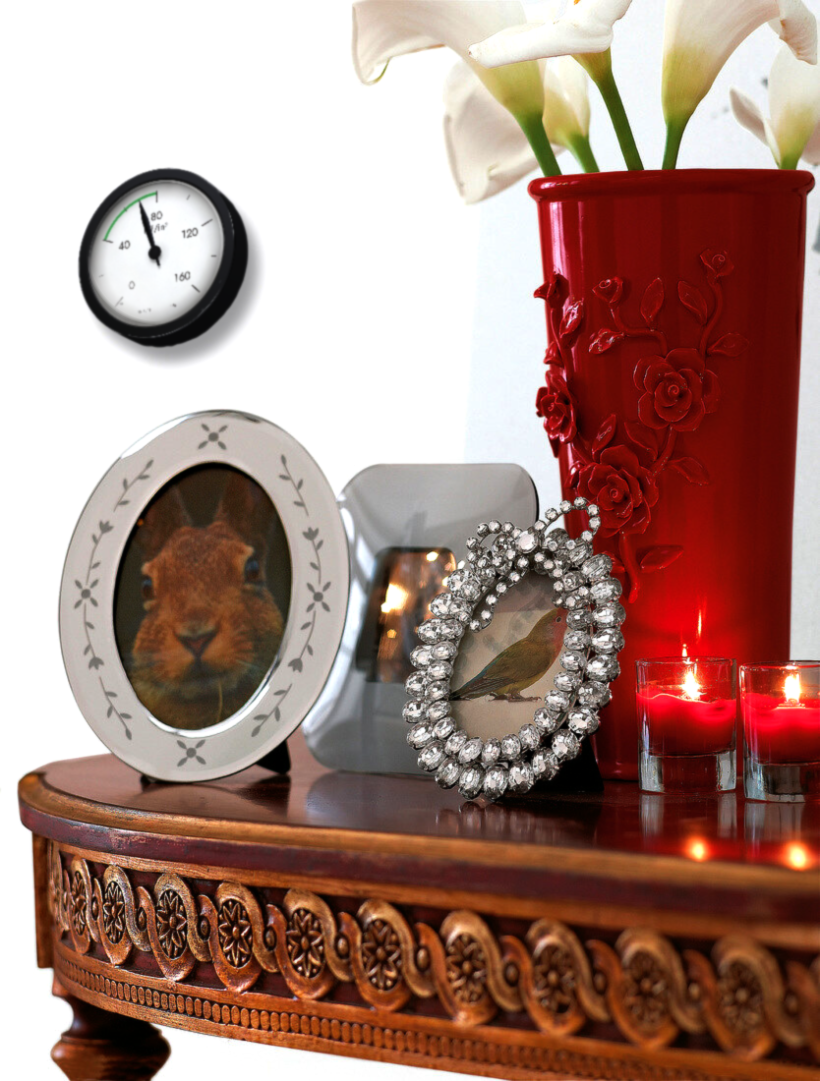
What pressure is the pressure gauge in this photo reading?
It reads 70 psi
